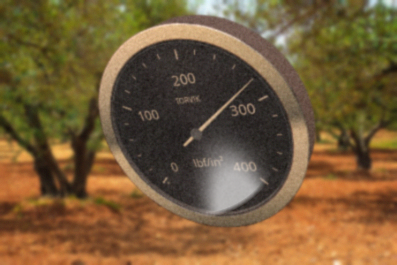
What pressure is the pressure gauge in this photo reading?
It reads 280 psi
